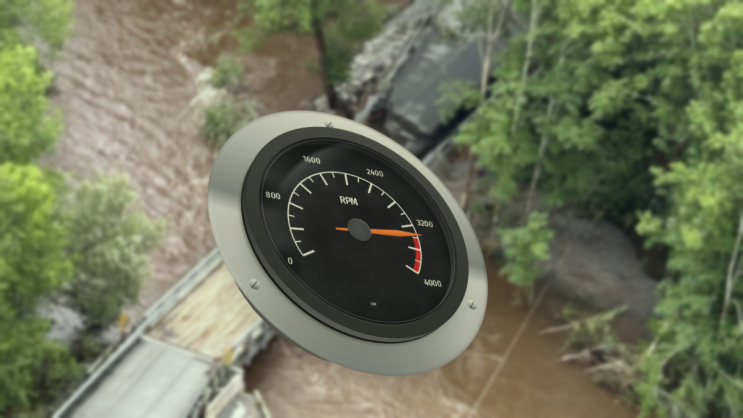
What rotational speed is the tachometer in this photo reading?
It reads 3400 rpm
